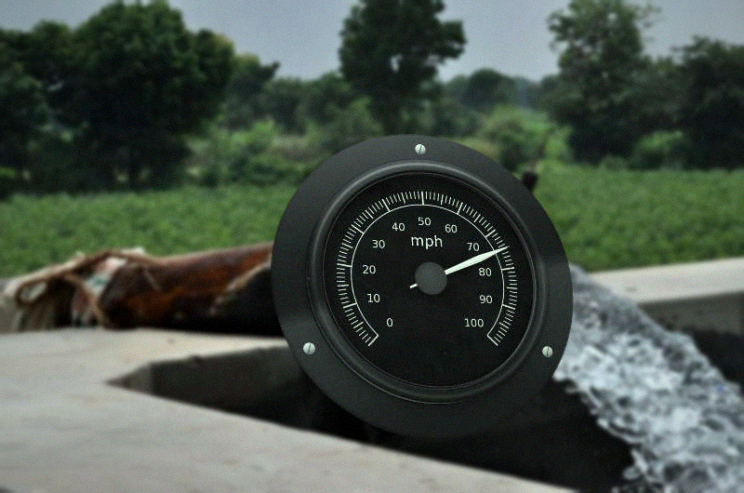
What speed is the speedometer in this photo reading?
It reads 75 mph
